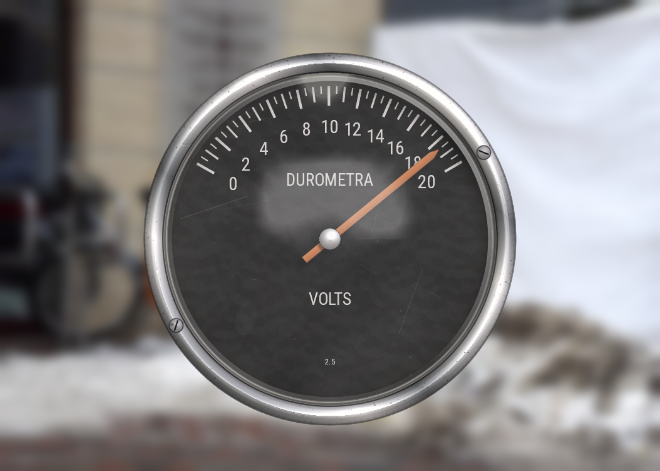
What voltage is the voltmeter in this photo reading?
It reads 18.5 V
